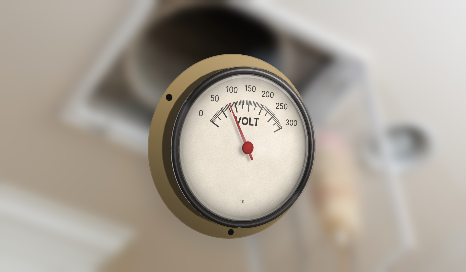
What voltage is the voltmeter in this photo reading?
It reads 75 V
